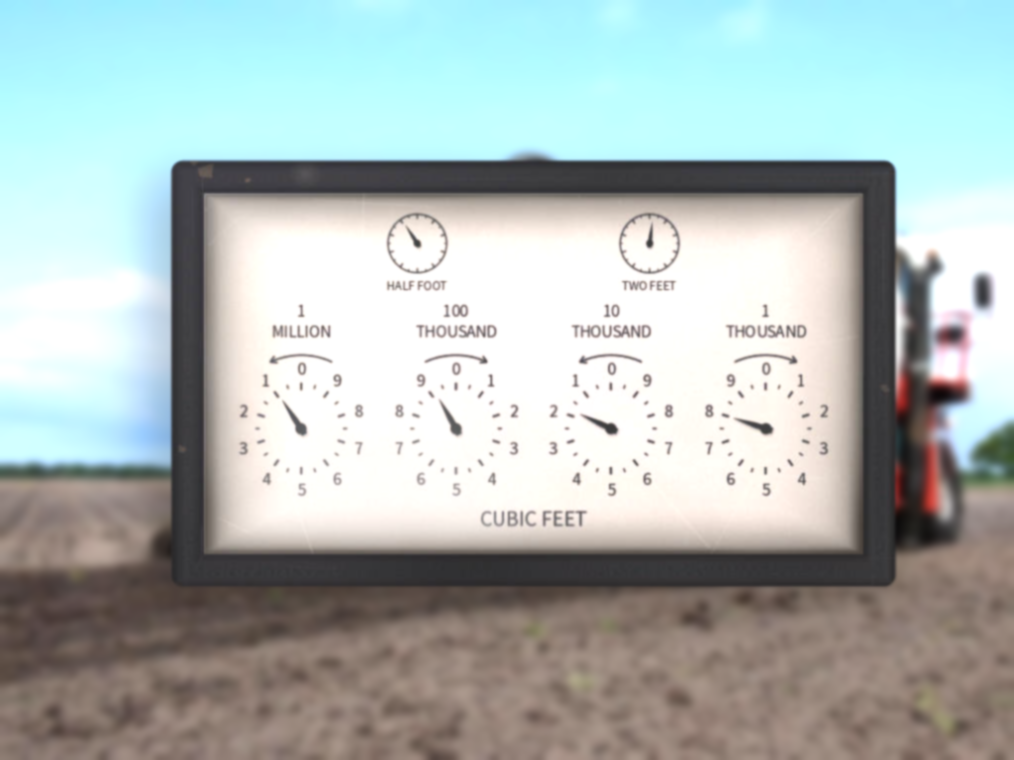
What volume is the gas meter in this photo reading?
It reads 91800 ft³
